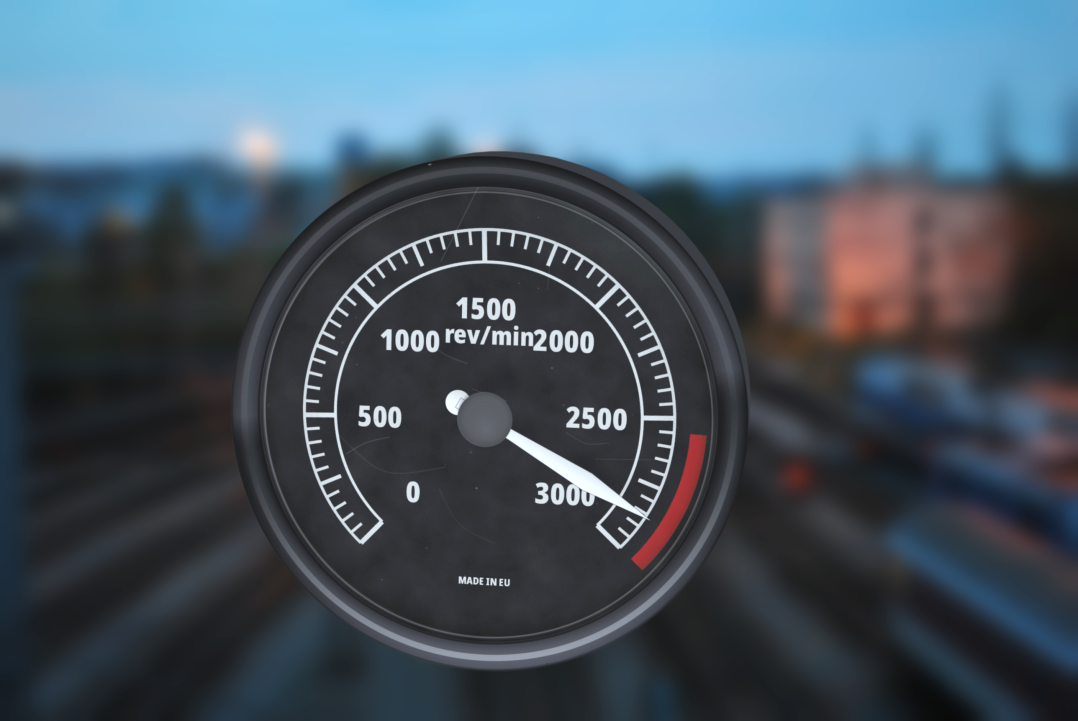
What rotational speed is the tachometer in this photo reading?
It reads 2850 rpm
